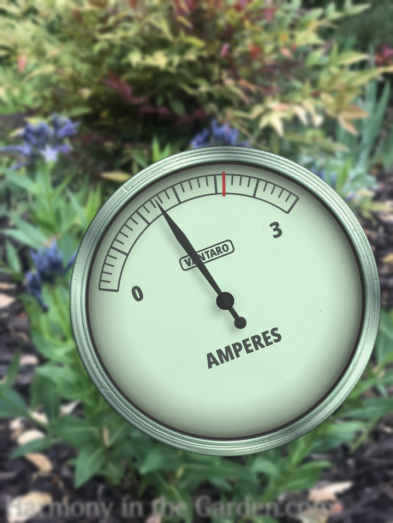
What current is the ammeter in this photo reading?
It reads 1.25 A
